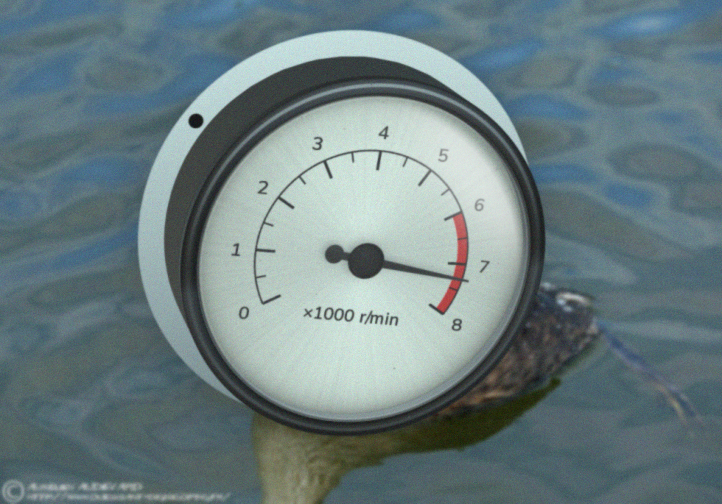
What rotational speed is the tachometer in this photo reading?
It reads 7250 rpm
